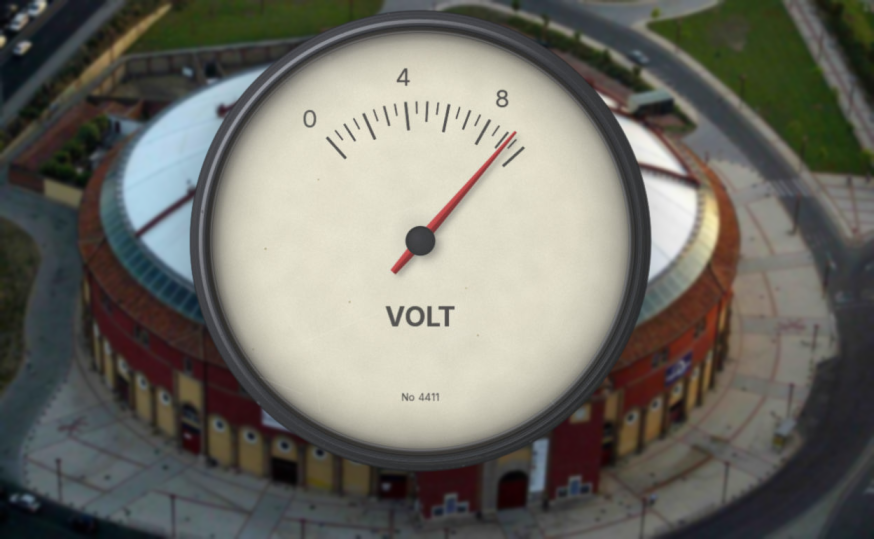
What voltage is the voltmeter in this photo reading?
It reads 9.25 V
